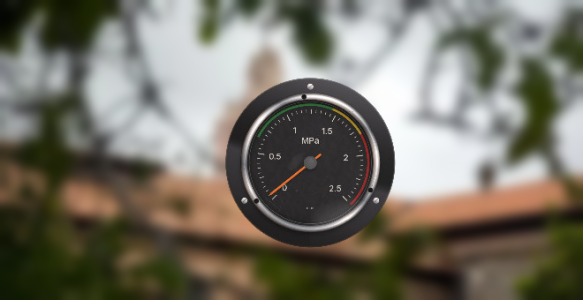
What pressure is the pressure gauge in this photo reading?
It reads 0.05 MPa
